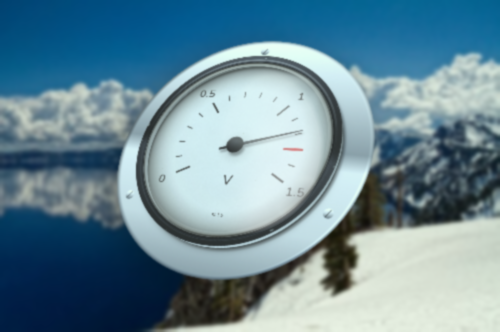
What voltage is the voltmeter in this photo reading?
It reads 1.2 V
